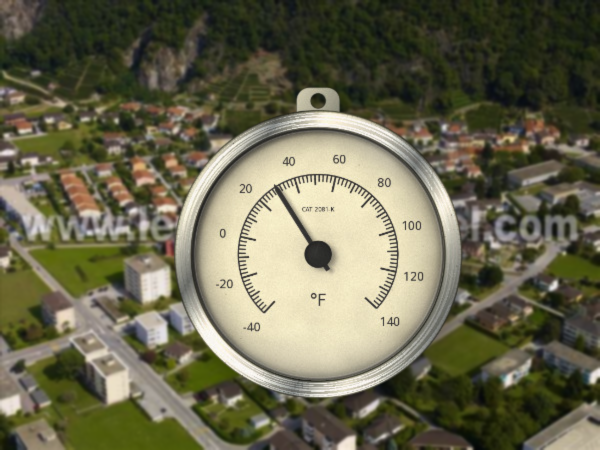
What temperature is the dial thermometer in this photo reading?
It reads 30 °F
